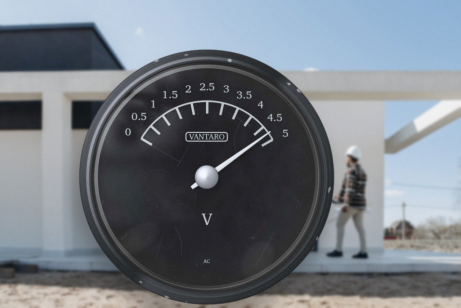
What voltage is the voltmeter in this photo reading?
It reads 4.75 V
